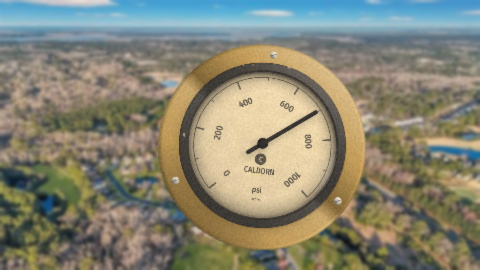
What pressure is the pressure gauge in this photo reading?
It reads 700 psi
